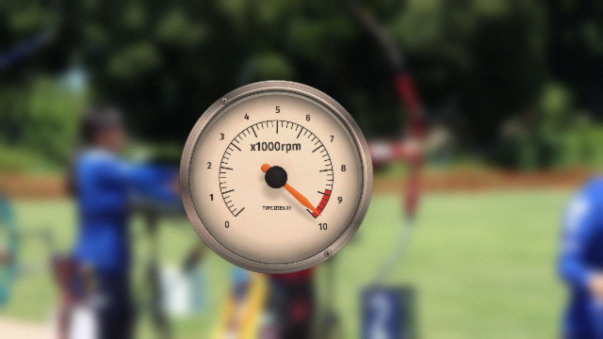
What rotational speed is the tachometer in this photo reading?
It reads 9800 rpm
